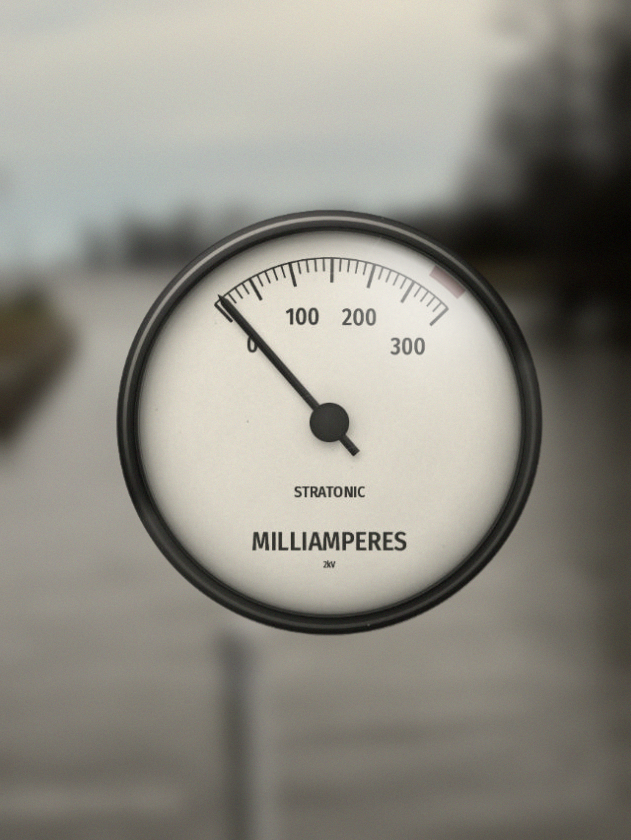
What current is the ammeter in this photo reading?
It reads 10 mA
